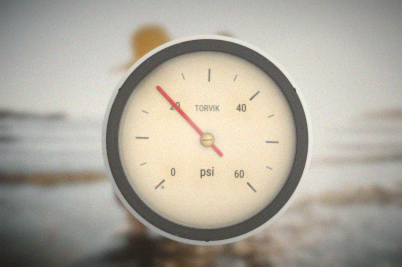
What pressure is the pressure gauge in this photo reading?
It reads 20 psi
